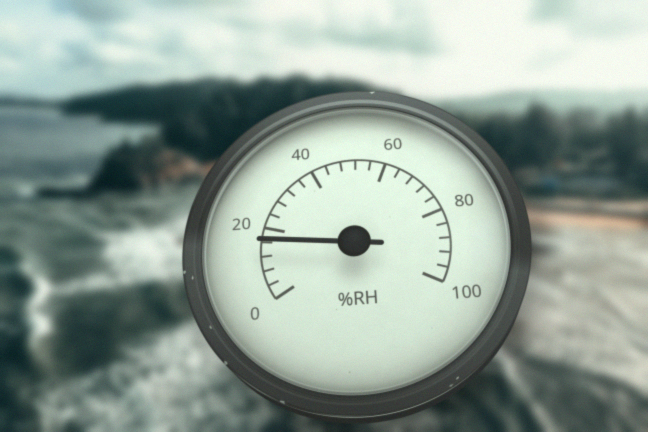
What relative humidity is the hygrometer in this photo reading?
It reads 16 %
